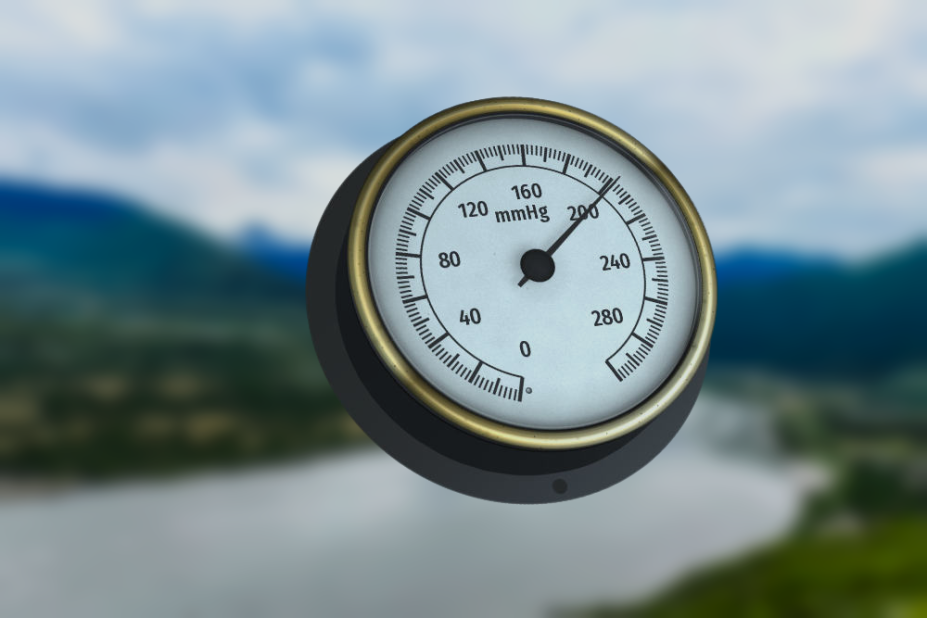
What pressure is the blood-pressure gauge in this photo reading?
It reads 202 mmHg
